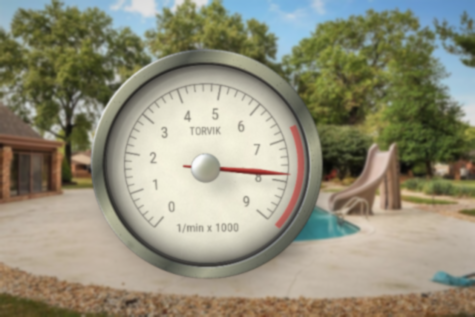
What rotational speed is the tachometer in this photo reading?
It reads 7800 rpm
